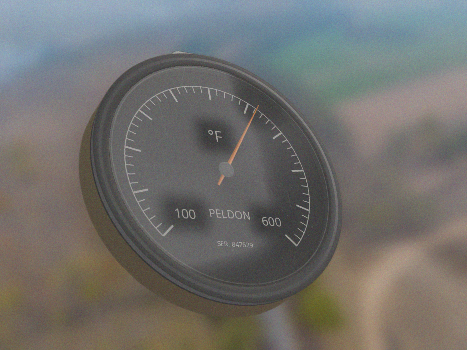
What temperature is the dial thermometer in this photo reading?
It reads 410 °F
